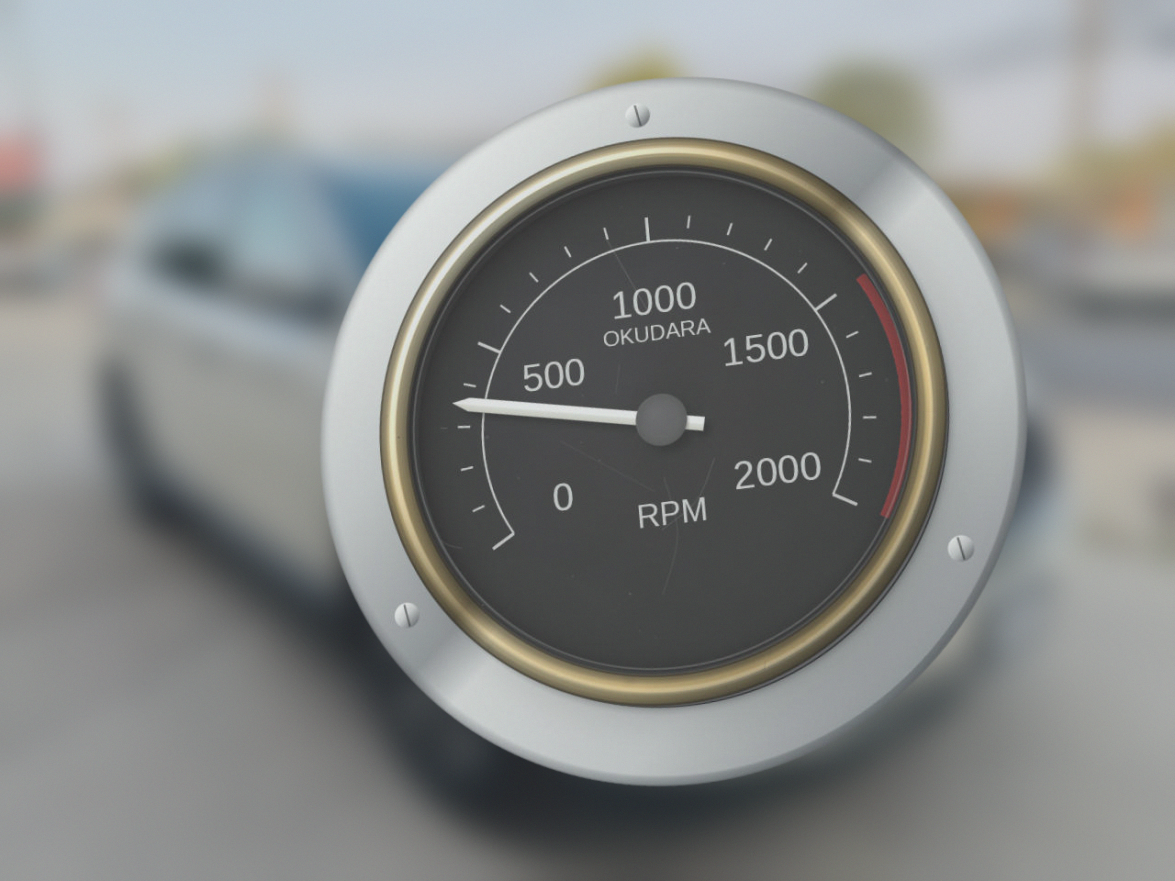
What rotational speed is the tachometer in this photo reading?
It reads 350 rpm
